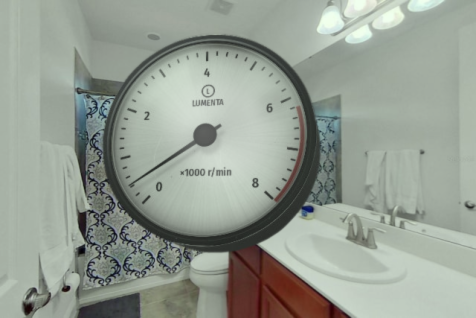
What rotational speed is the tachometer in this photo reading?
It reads 400 rpm
